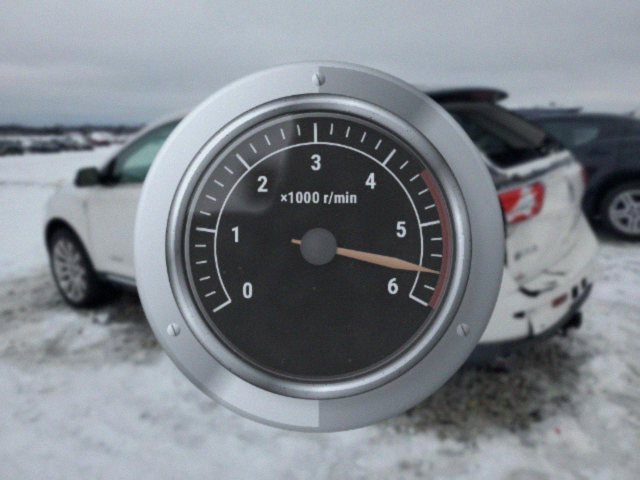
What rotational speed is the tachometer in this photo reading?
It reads 5600 rpm
